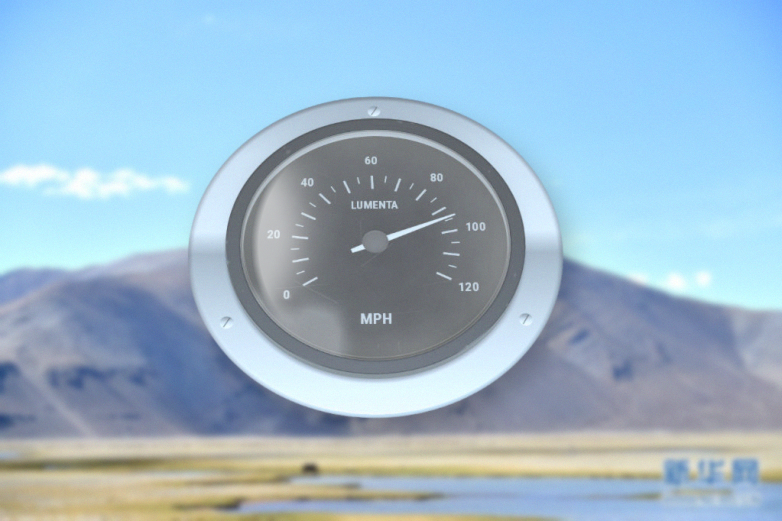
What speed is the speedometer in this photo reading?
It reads 95 mph
